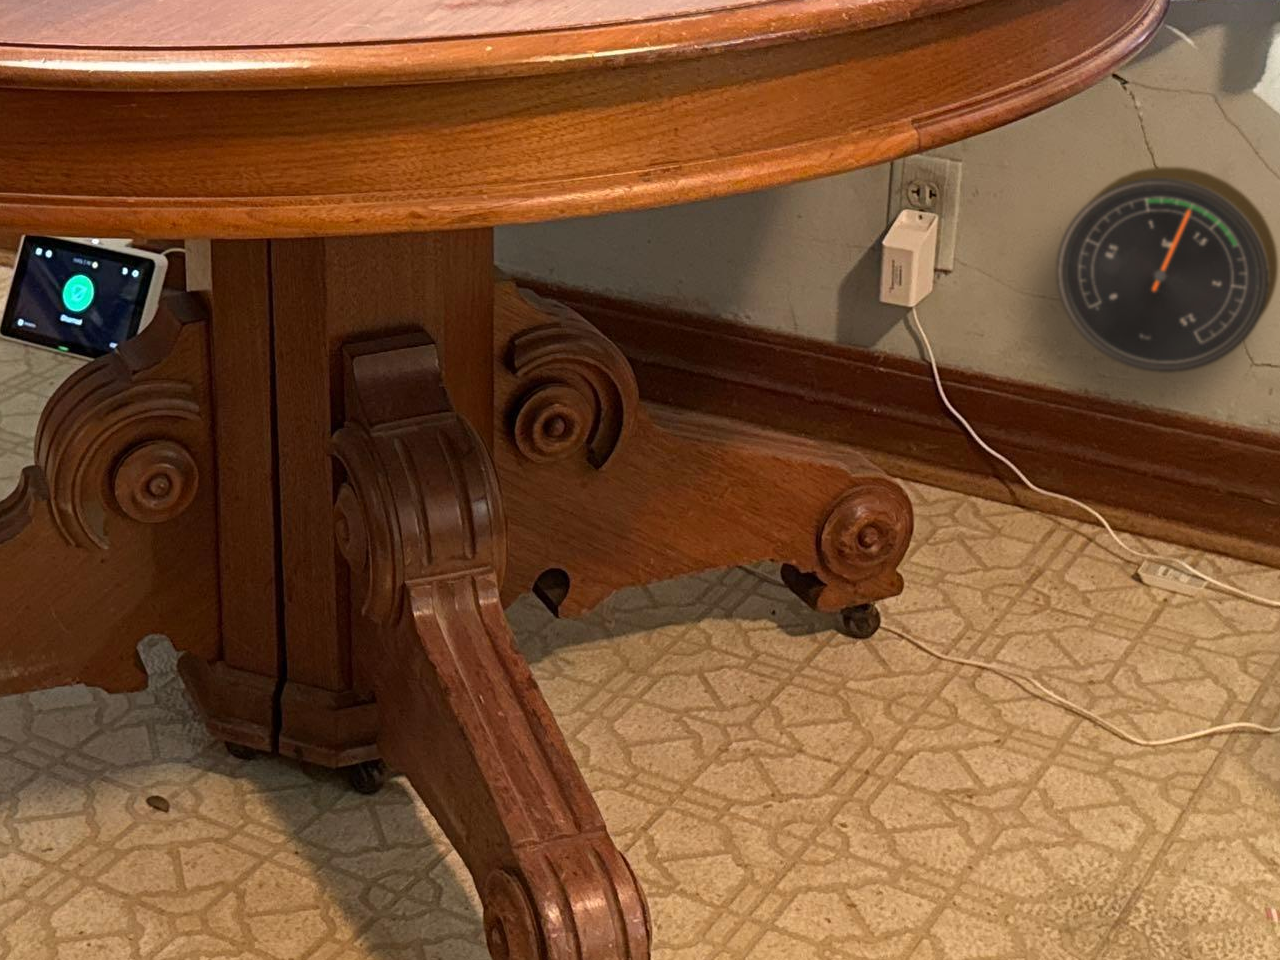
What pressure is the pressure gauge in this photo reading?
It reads 1.3 bar
